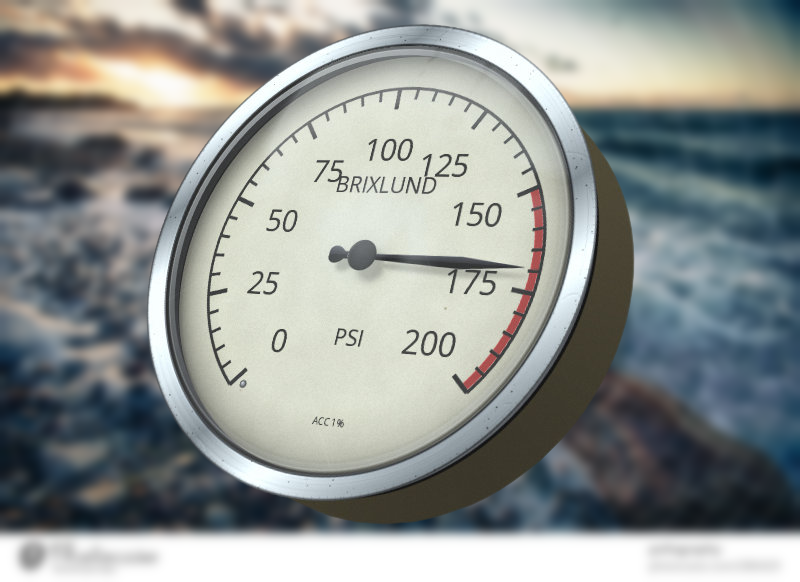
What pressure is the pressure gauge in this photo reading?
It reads 170 psi
